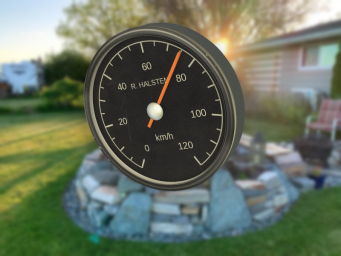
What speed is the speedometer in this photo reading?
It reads 75 km/h
